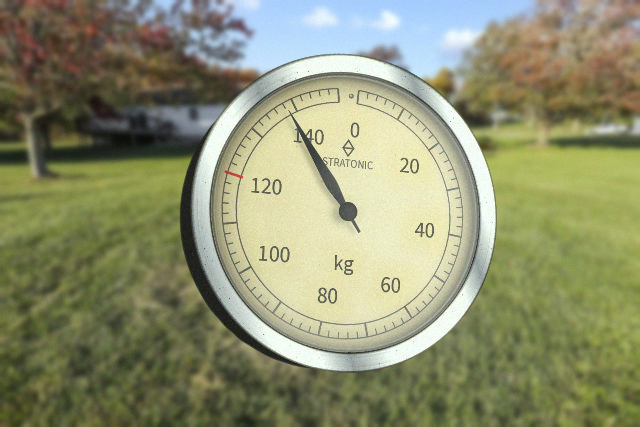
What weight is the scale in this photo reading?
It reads 138 kg
